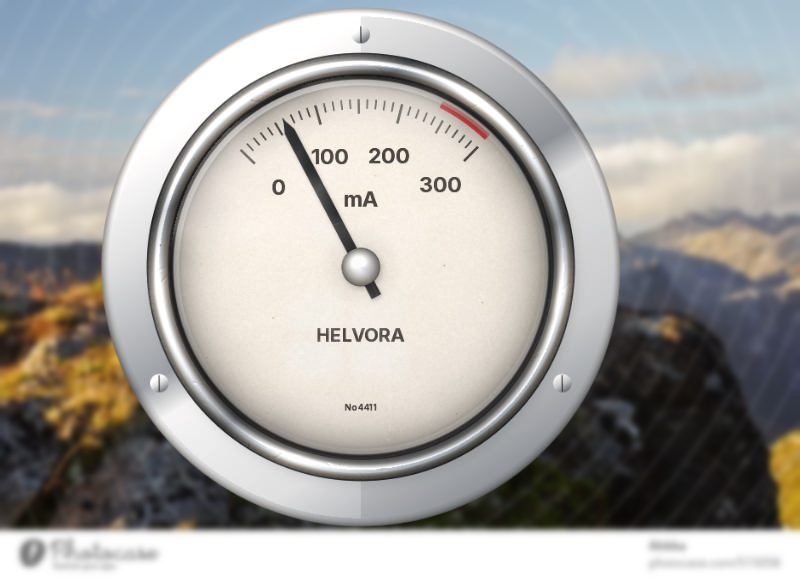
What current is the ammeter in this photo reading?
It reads 60 mA
